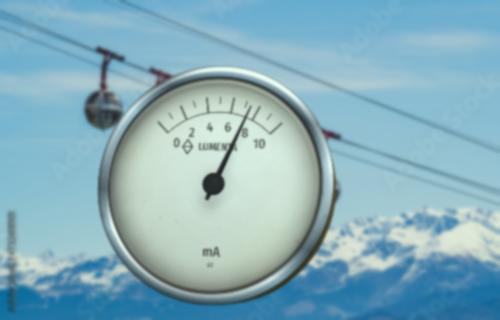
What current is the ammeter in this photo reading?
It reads 7.5 mA
